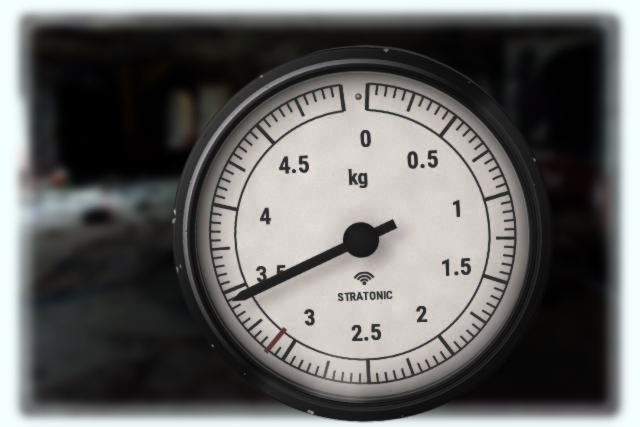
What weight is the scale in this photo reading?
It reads 3.45 kg
